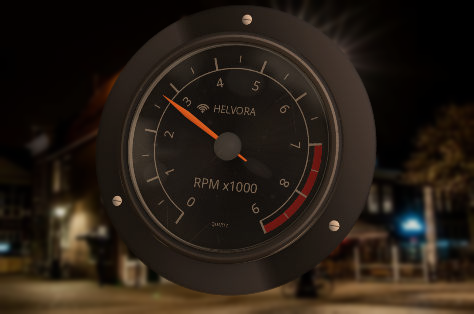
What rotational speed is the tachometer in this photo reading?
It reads 2750 rpm
